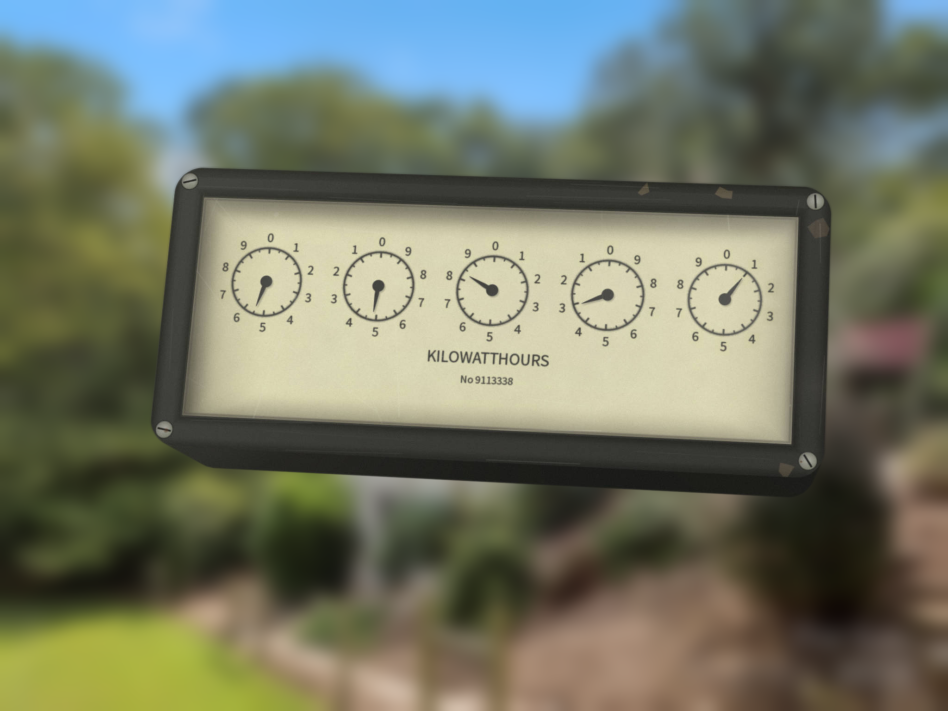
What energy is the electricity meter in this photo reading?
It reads 54831 kWh
